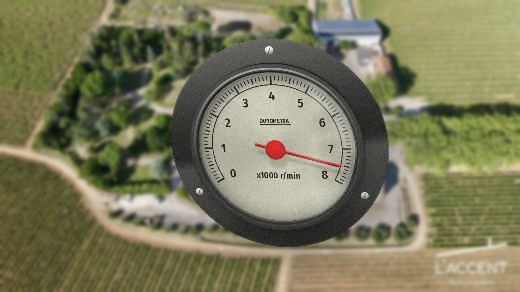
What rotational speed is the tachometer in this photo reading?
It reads 7500 rpm
